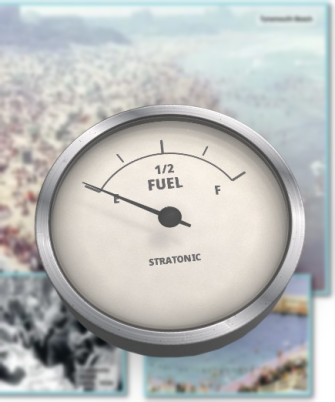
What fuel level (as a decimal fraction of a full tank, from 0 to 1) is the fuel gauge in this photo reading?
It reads 0
